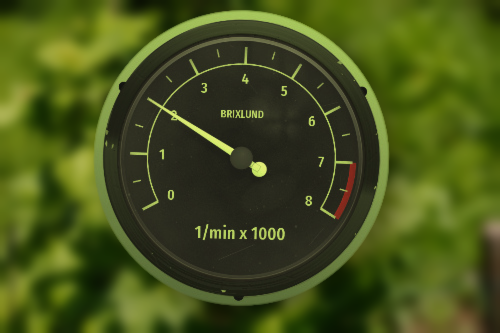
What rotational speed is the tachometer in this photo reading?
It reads 2000 rpm
